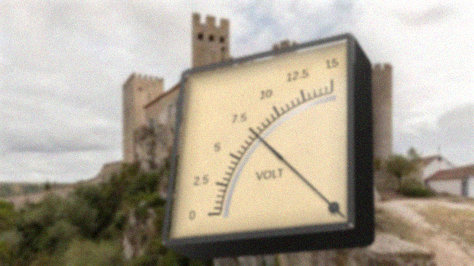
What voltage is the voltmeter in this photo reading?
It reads 7.5 V
